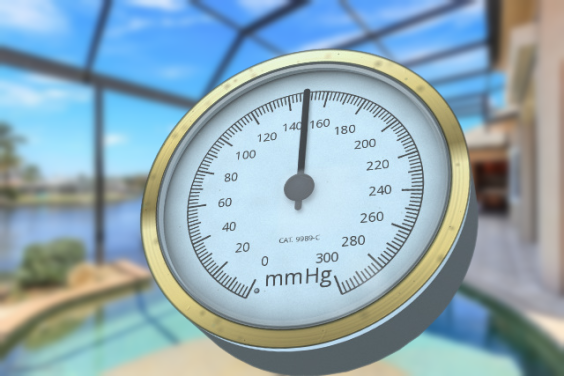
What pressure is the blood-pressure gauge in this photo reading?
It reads 150 mmHg
